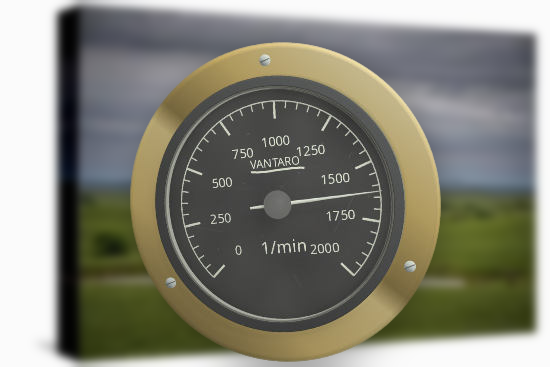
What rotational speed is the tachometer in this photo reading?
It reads 1625 rpm
